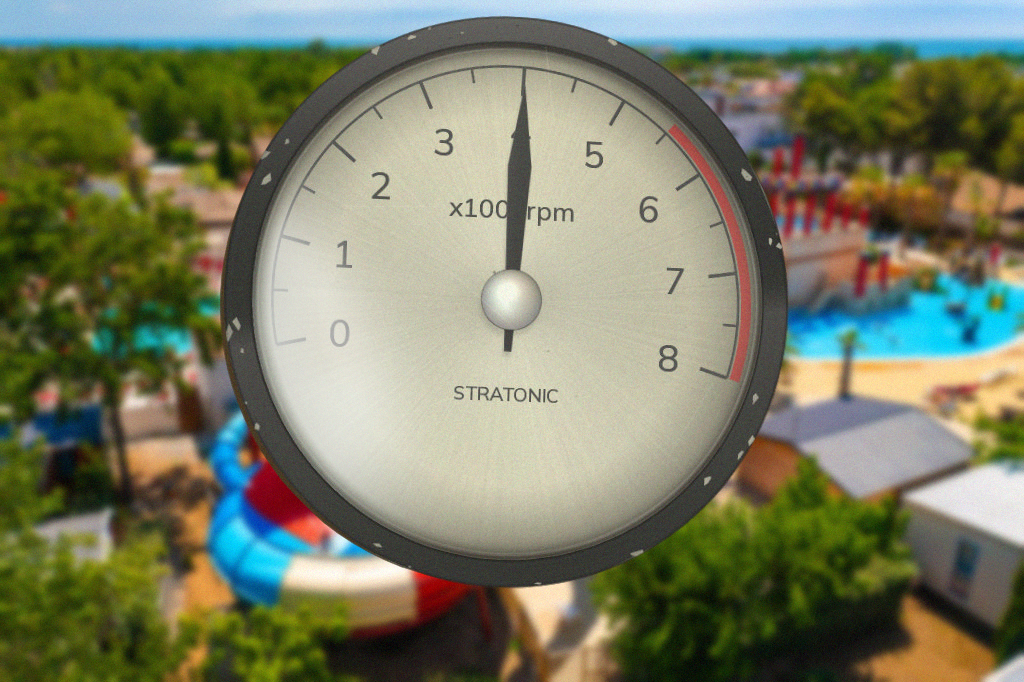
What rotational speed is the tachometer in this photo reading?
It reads 4000 rpm
